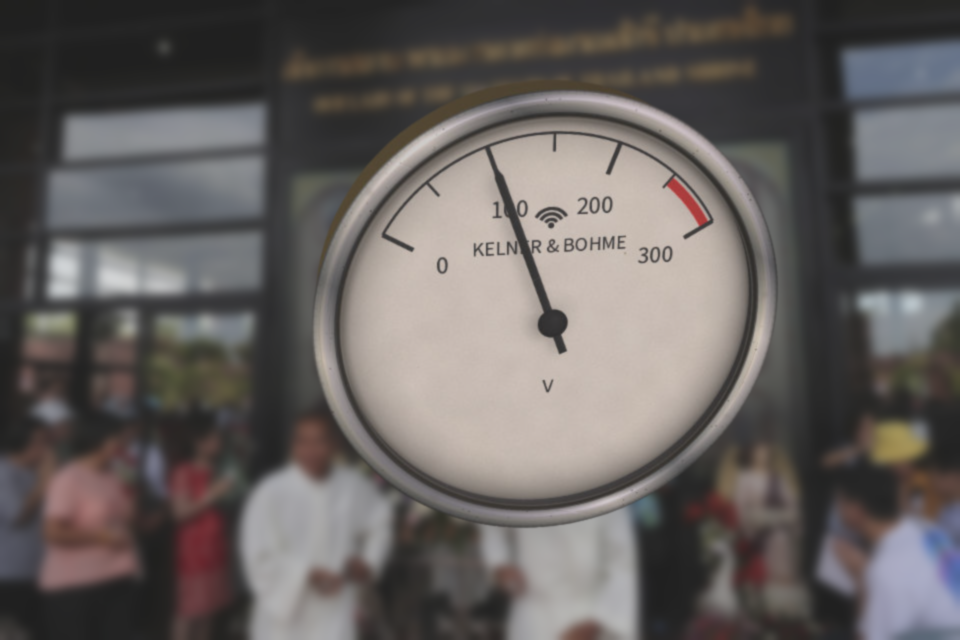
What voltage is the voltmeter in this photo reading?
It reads 100 V
